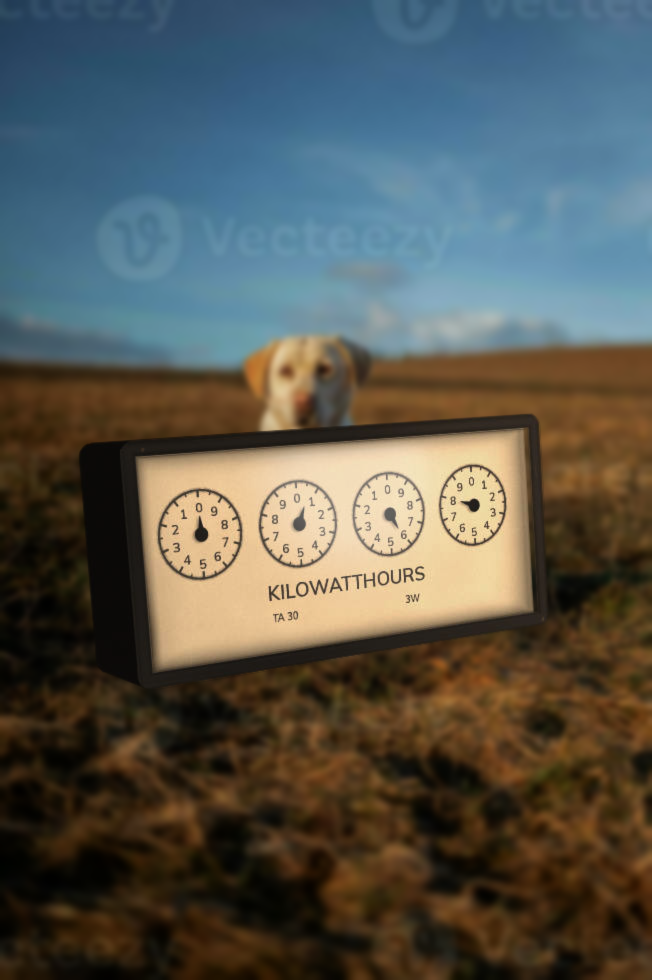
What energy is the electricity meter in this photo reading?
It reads 58 kWh
